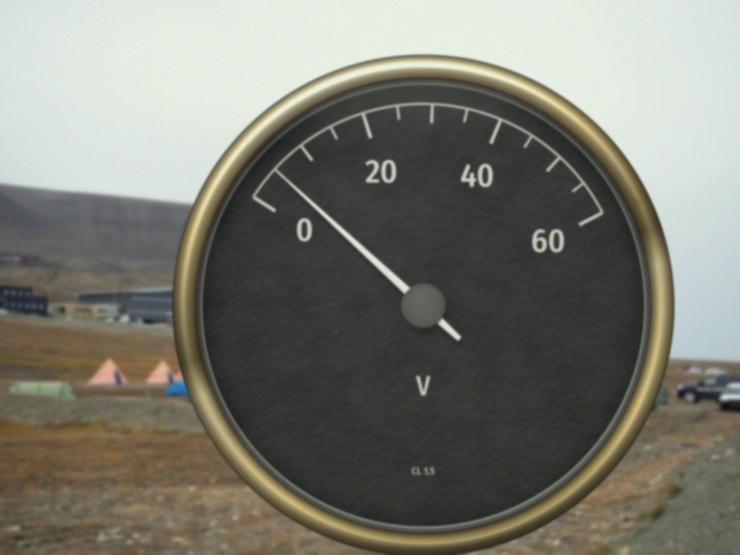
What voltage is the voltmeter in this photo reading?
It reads 5 V
